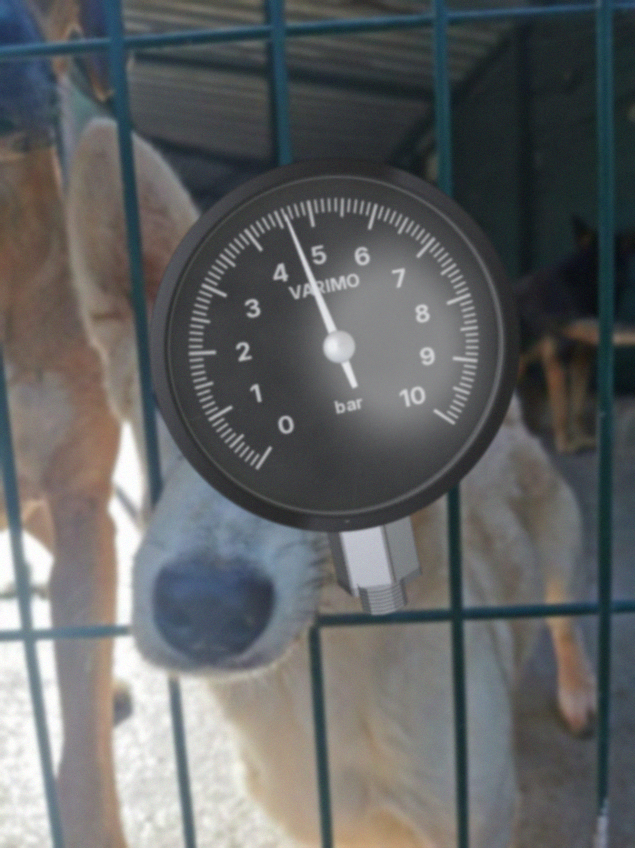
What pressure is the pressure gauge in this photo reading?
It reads 4.6 bar
